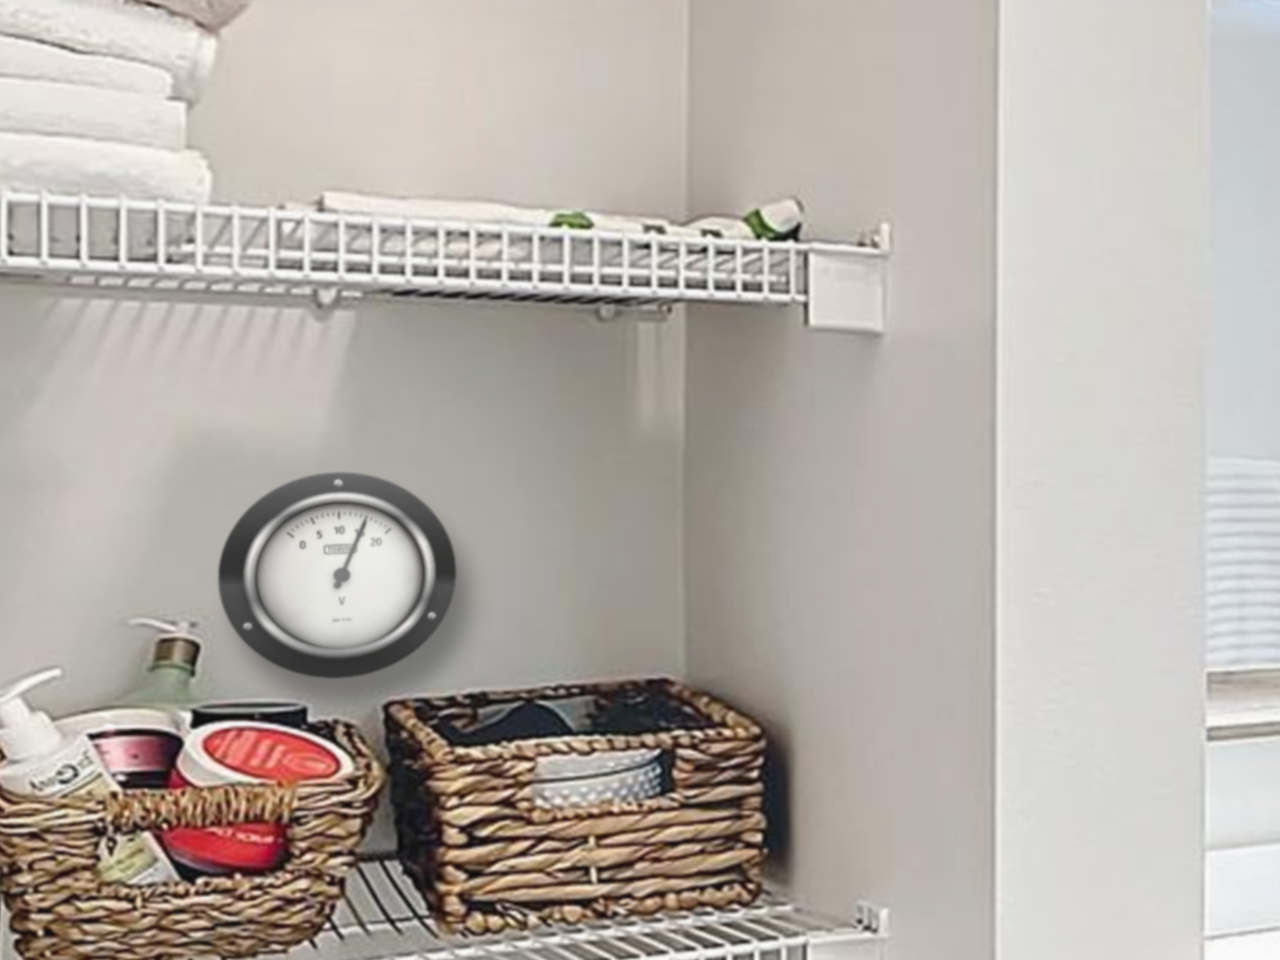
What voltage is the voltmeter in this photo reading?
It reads 15 V
